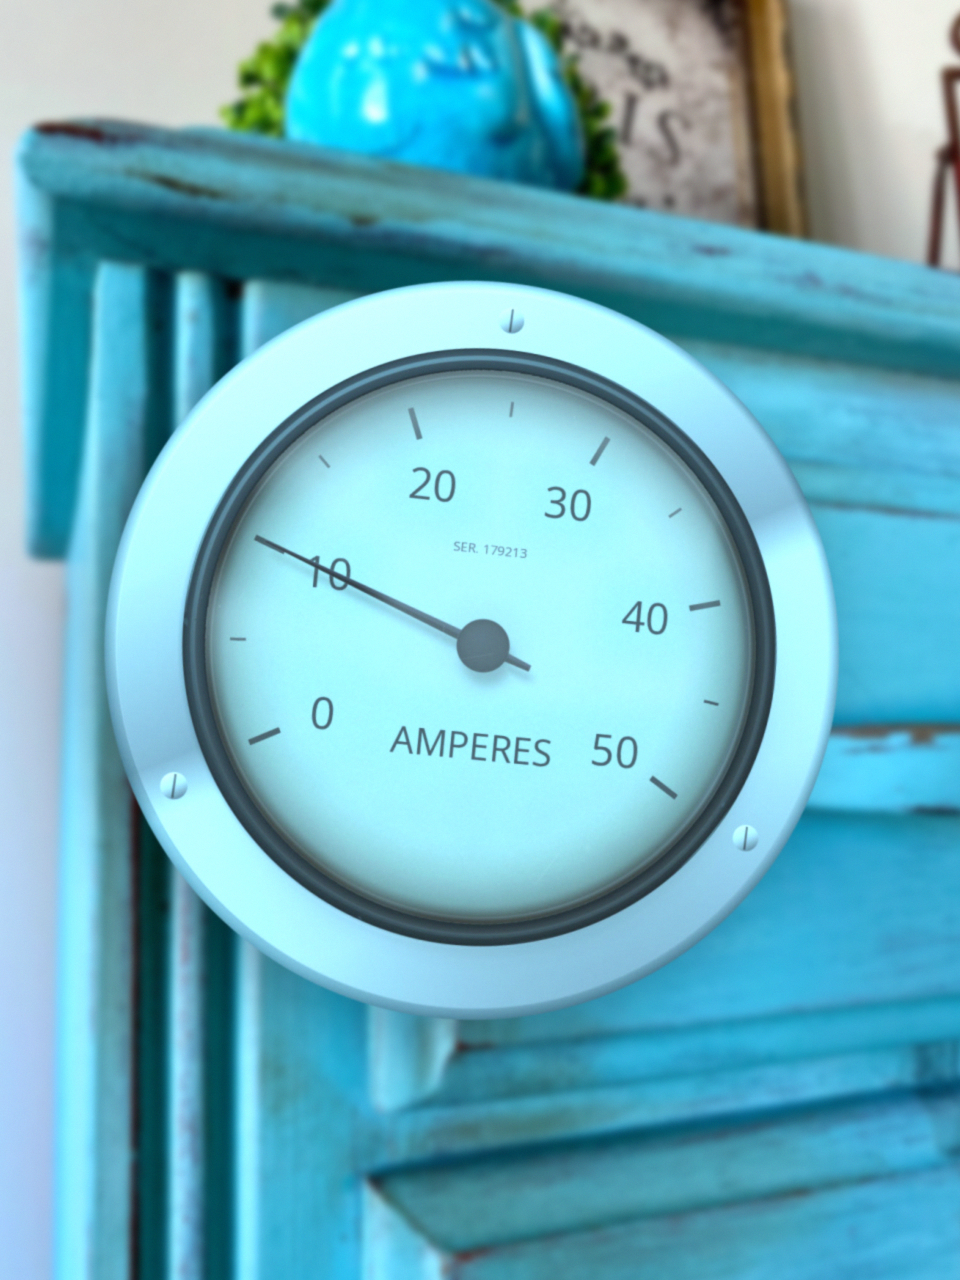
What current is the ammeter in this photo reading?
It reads 10 A
